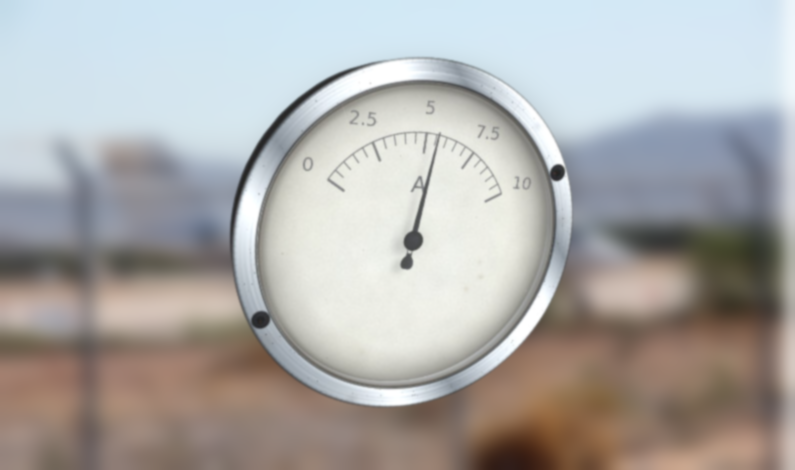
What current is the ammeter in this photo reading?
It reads 5.5 A
